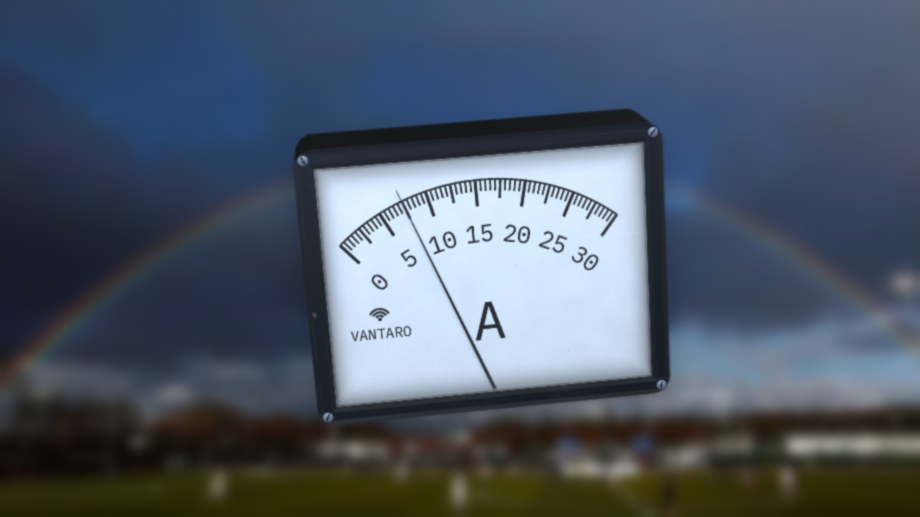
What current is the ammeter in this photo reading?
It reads 7.5 A
